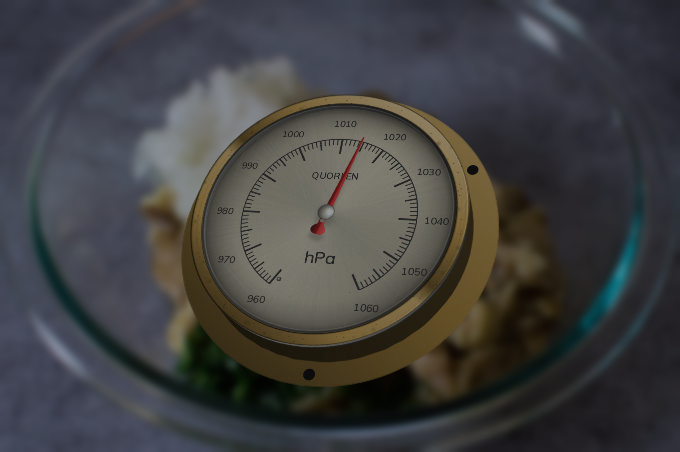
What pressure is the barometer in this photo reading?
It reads 1015 hPa
